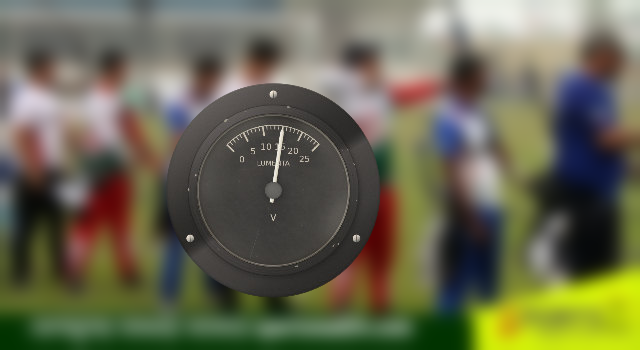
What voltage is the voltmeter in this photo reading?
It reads 15 V
